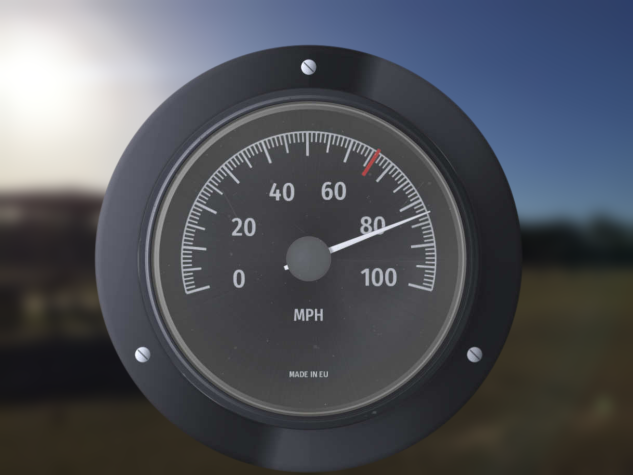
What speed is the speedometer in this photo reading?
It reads 83 mph
